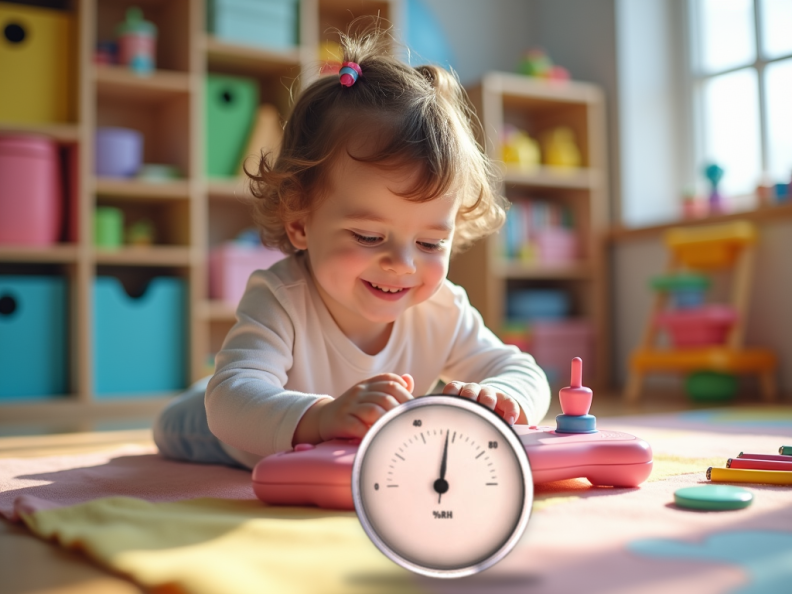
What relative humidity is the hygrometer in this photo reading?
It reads 56 %
